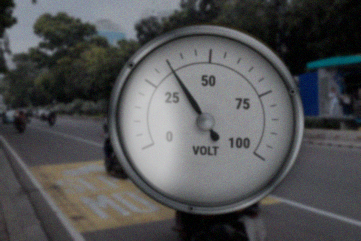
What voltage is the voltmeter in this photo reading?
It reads 35 V
